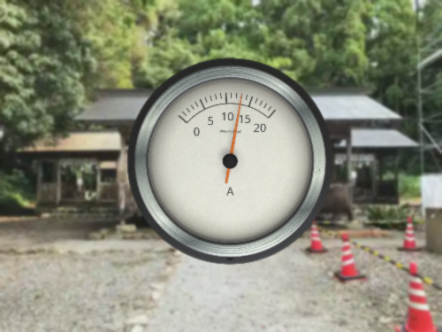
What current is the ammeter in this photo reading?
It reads 13 A
